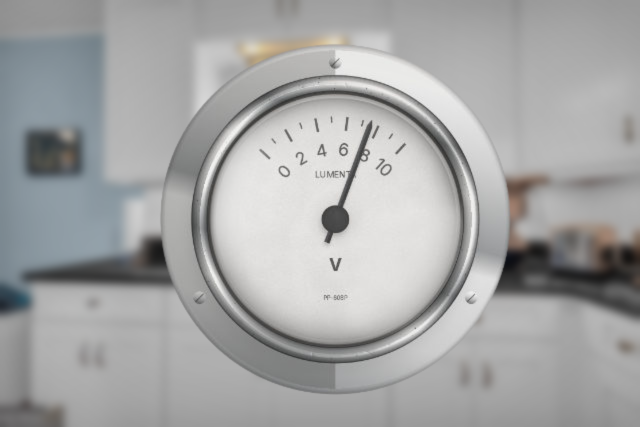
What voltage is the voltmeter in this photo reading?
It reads 7.5 V
